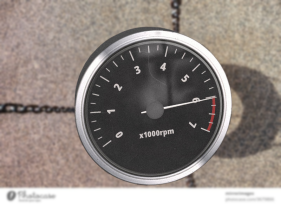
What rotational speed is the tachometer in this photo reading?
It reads 6000 rpm
